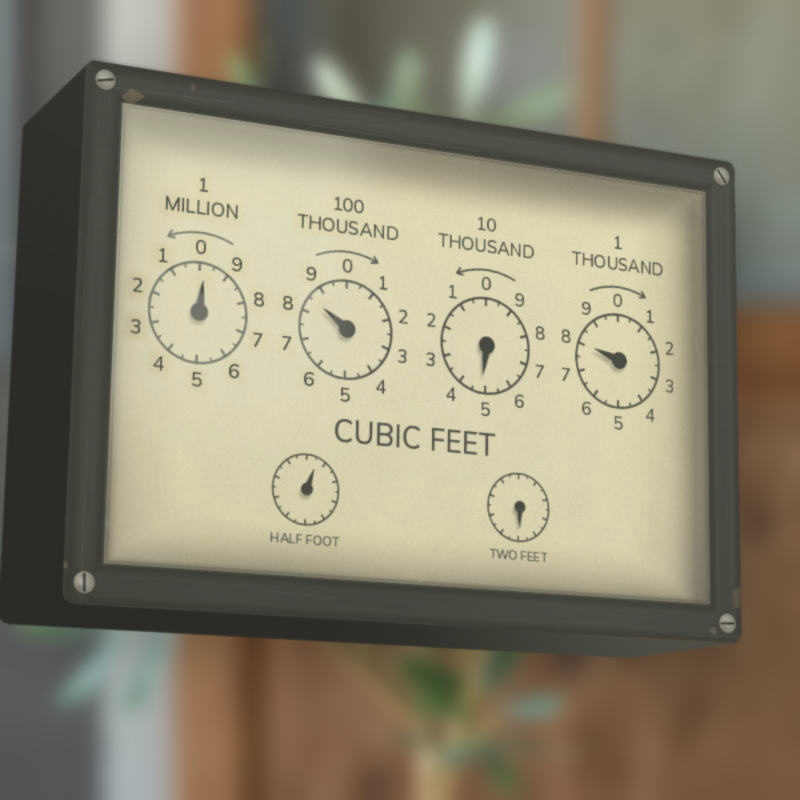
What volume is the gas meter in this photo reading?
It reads 984800 ft³
